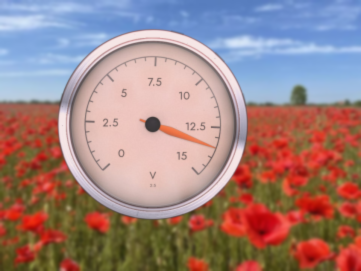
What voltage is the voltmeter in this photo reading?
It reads 13.5 V
